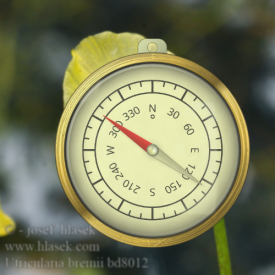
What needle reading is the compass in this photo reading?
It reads 305 °
